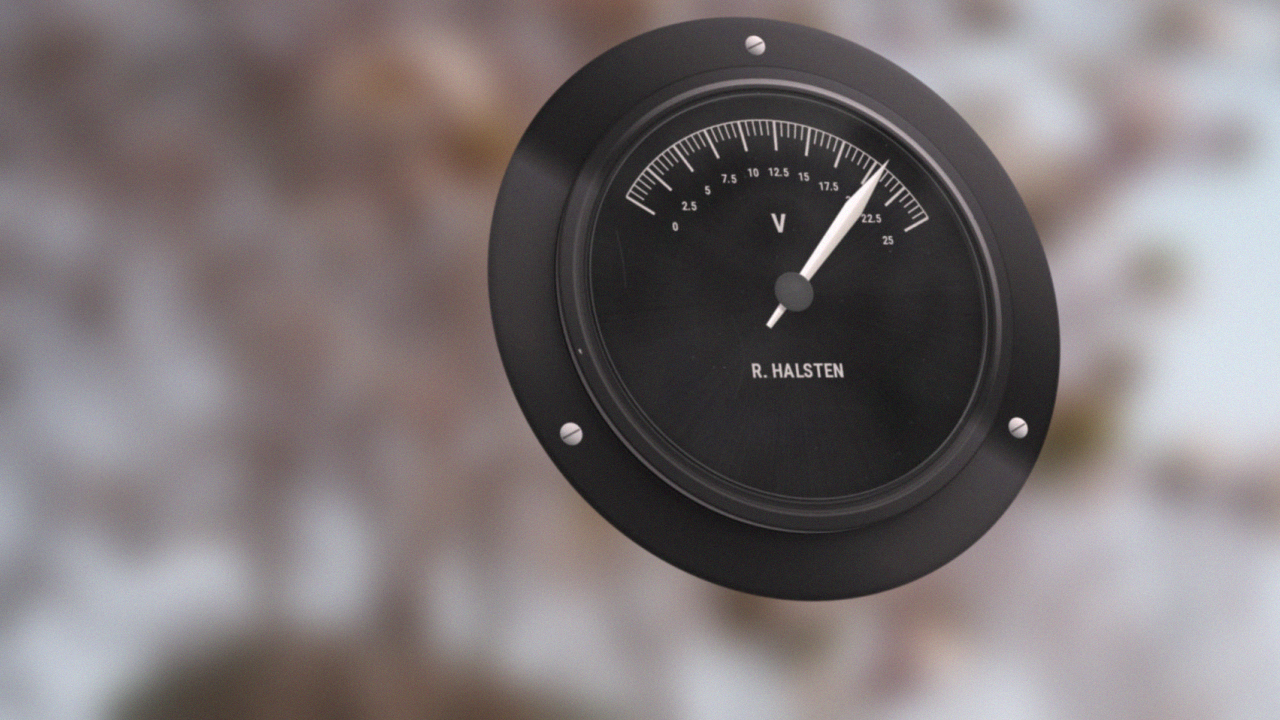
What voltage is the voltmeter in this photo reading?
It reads 20.5 V
